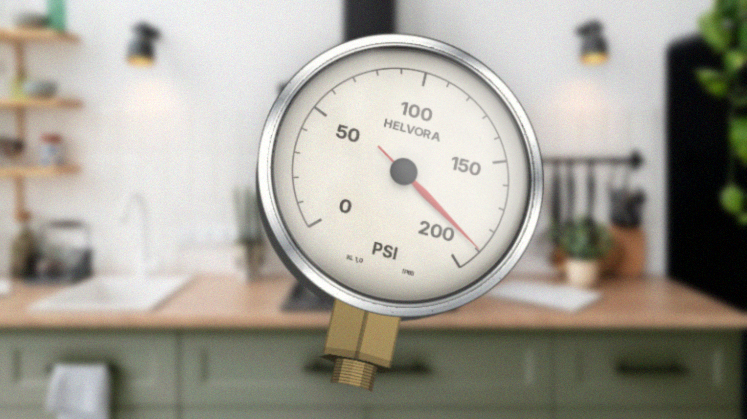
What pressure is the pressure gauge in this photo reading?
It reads 190 psi
